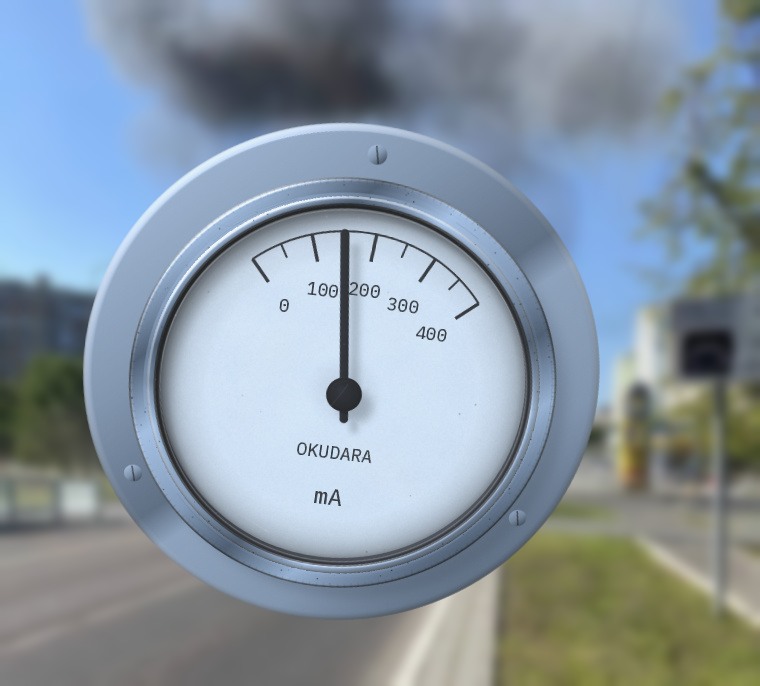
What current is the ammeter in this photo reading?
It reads 150 mA
